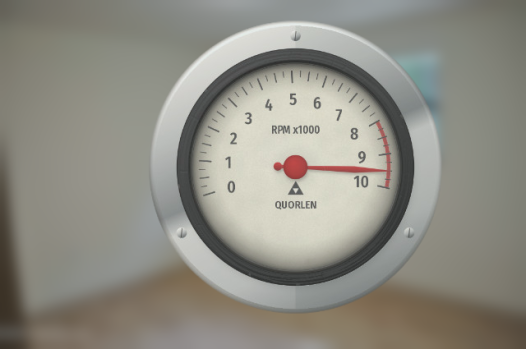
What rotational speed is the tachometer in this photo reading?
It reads 9500 rpm
